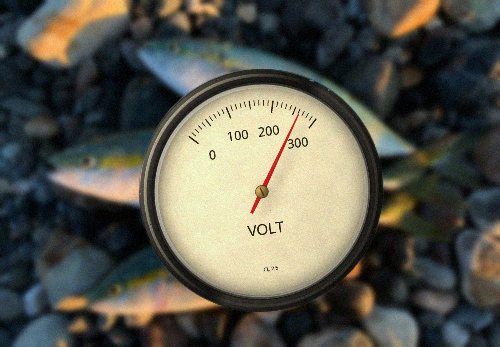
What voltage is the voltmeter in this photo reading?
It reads 260 V
